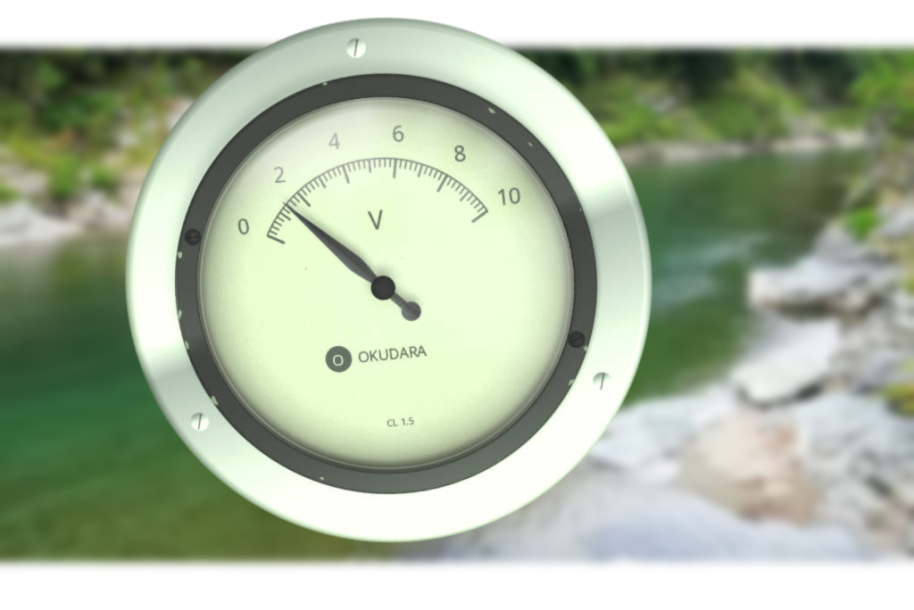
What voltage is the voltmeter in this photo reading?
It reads 1.4 V
